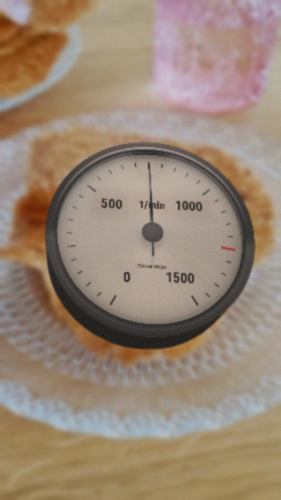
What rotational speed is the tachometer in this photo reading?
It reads 750 rpm
